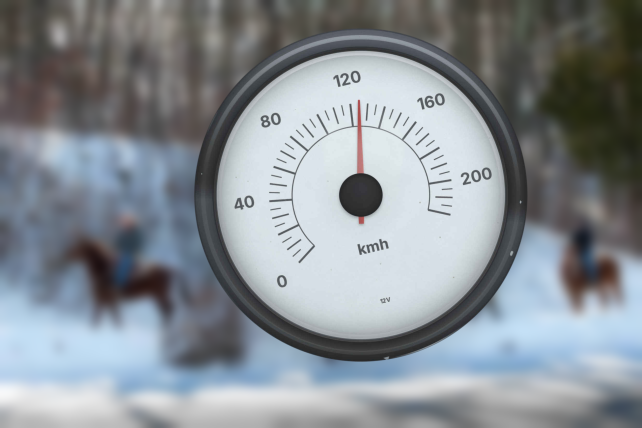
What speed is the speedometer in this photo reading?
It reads 125 km/h
